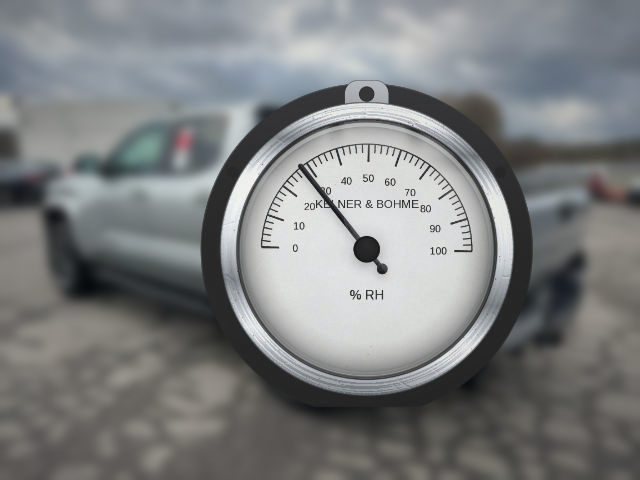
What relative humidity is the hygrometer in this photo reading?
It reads 28 %
